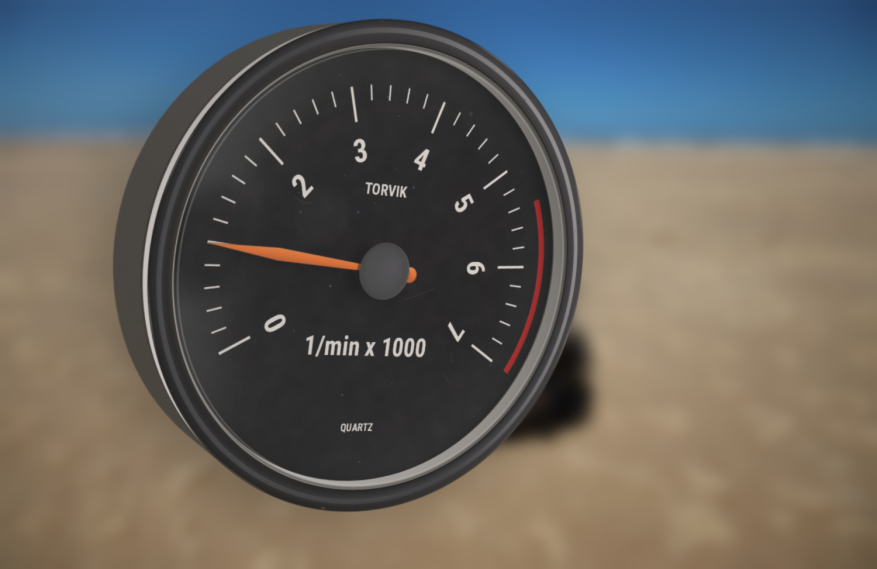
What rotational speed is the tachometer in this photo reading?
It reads 1000 rpm
